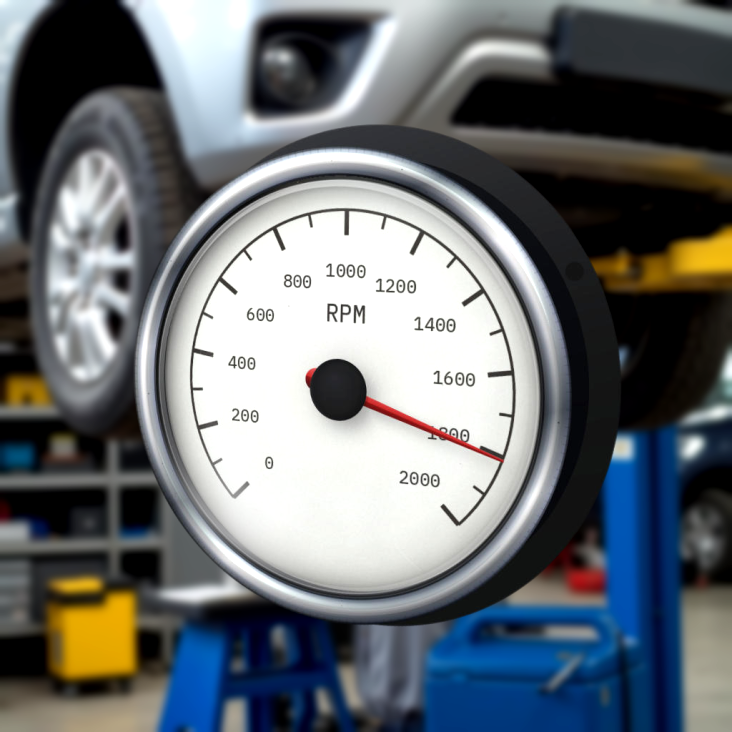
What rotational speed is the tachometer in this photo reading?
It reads 1800 rpm
